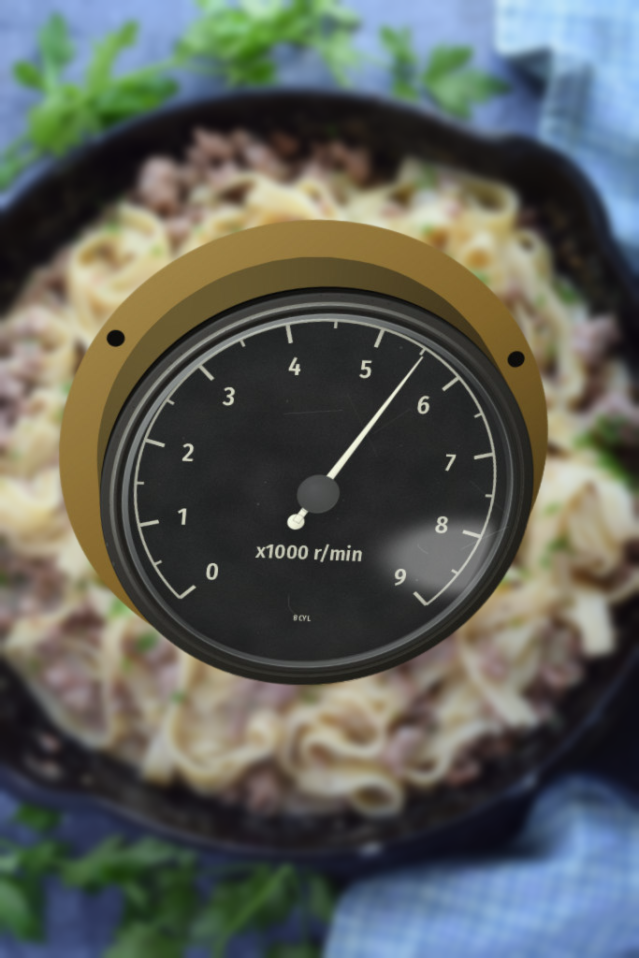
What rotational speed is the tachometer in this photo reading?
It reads 5500 rpm
